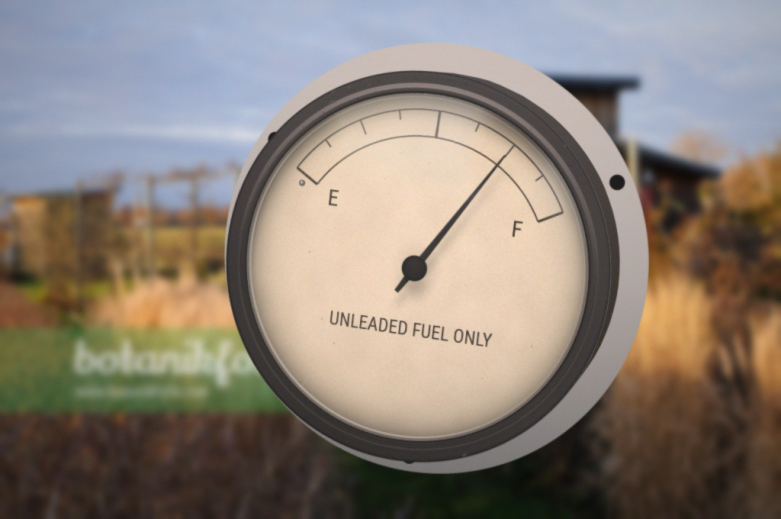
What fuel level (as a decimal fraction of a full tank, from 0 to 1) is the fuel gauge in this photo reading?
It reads 0.75
